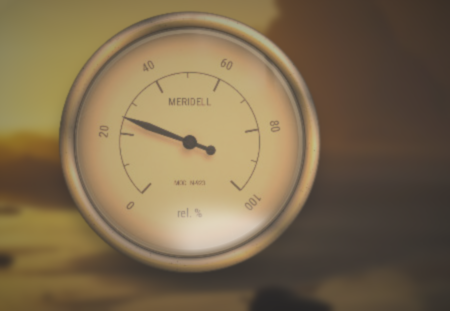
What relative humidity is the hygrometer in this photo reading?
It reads 25 %
